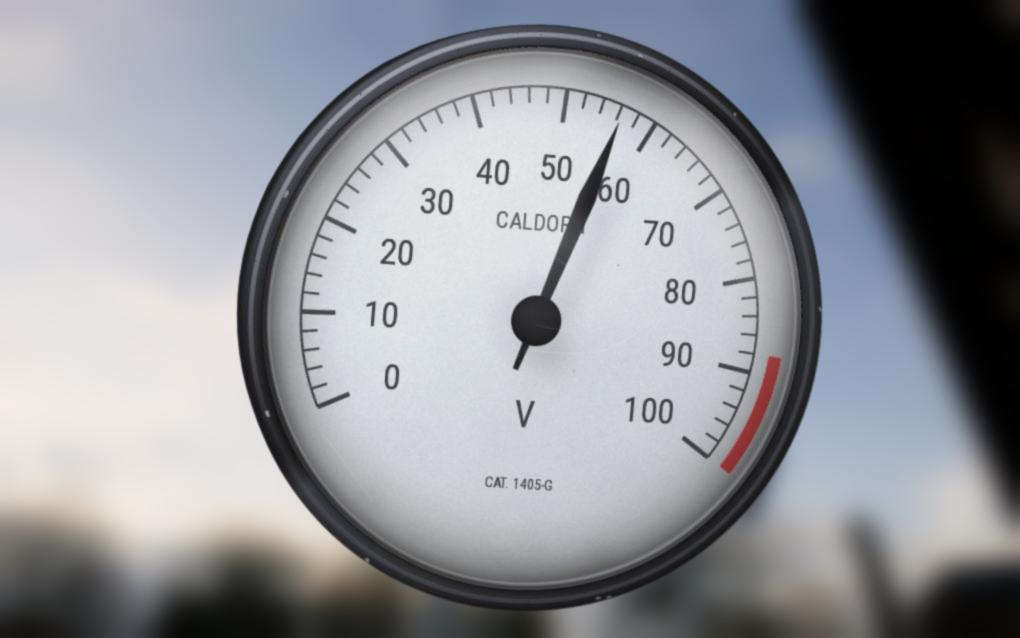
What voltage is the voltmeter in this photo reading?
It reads 56 V
